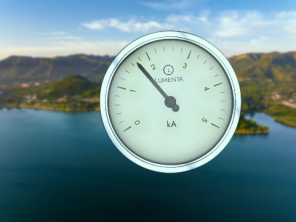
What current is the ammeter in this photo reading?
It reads 1.7 kA
